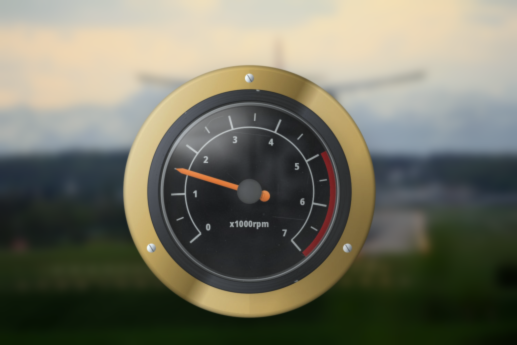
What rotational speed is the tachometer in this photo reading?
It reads 1500 rpm
